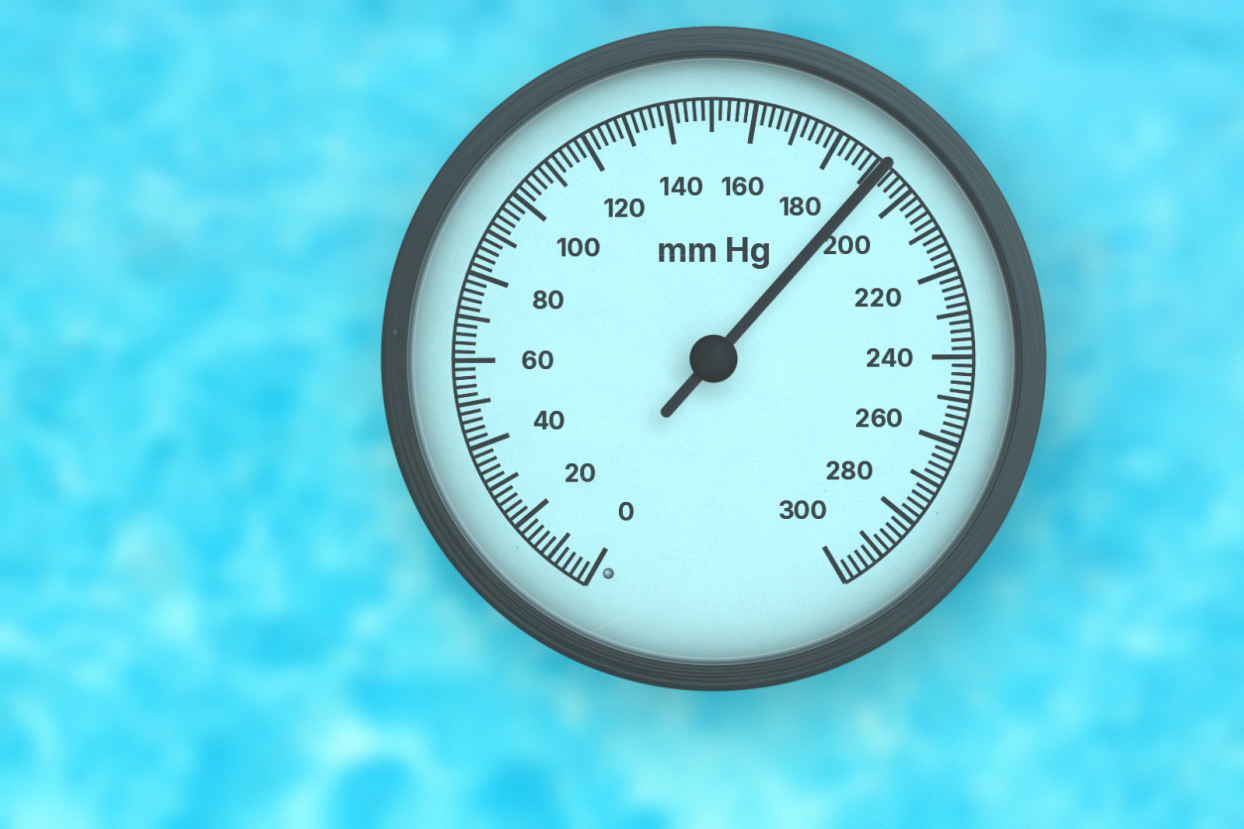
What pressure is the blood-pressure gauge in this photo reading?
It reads 192 mmHg
